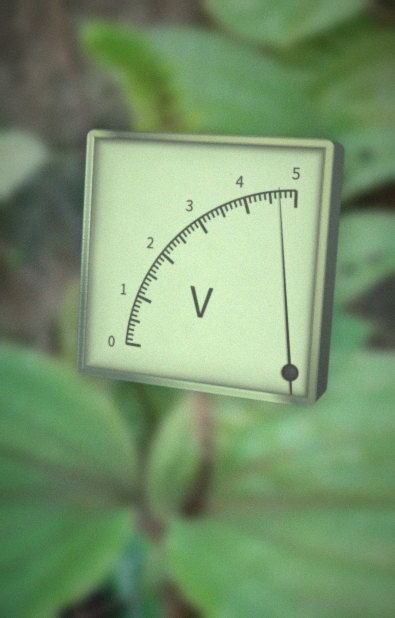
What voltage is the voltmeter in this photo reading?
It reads 4.7 V
